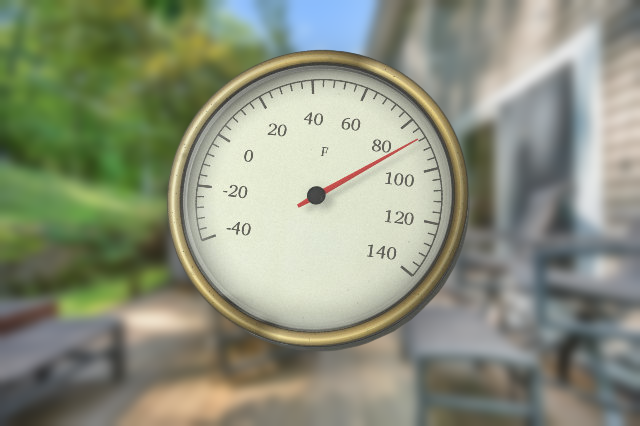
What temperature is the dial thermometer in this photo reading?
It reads 88 °F
